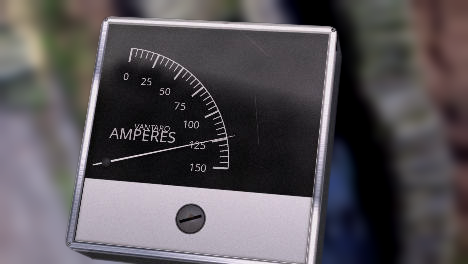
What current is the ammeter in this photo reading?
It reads 125 A
